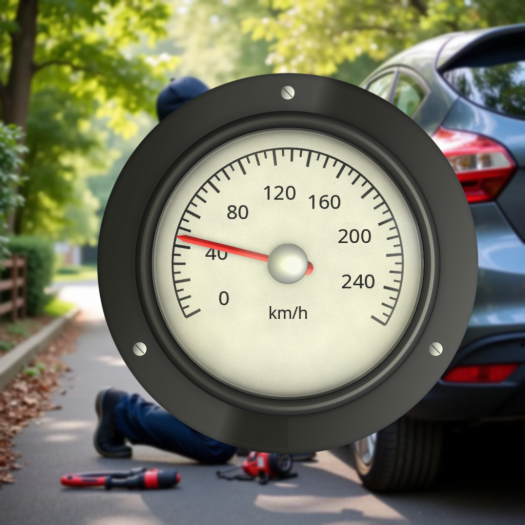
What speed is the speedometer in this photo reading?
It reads 45 km/h
